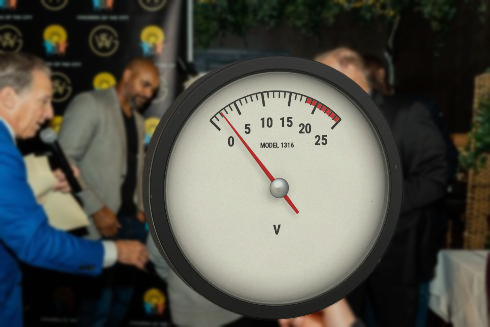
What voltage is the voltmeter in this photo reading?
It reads 2 V
